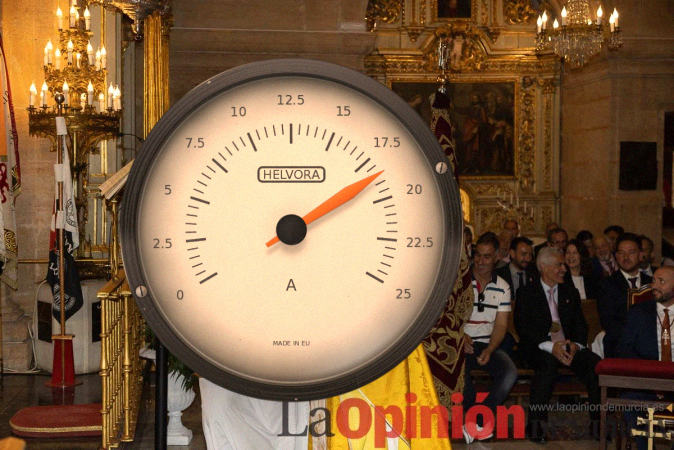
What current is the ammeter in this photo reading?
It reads 18.5 A
